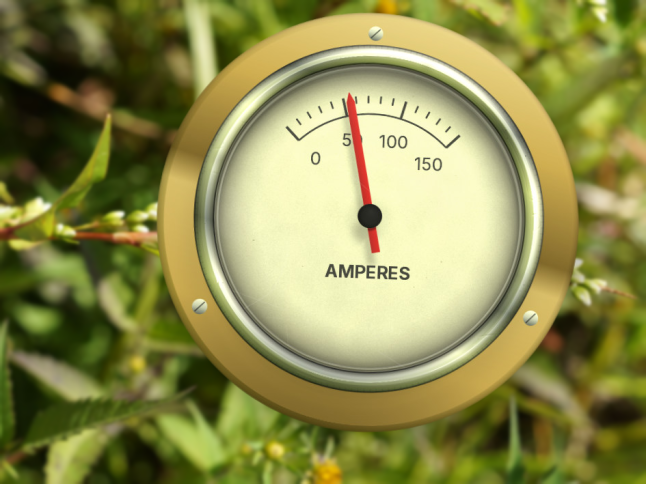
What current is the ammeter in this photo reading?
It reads 55 A
